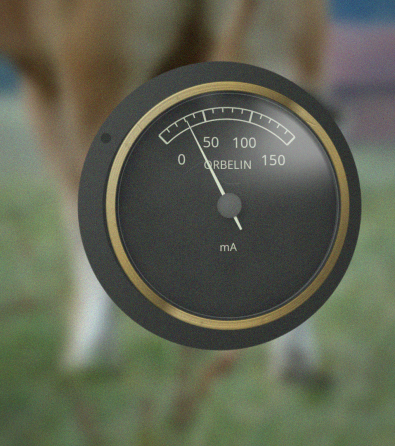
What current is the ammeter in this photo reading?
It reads 30 mA
